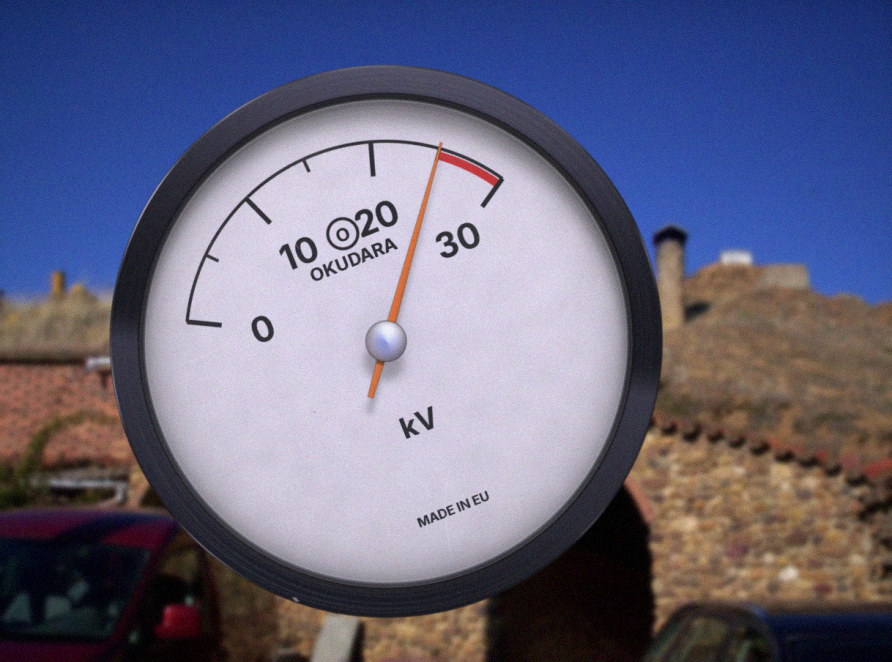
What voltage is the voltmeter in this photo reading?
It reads 25 kV
